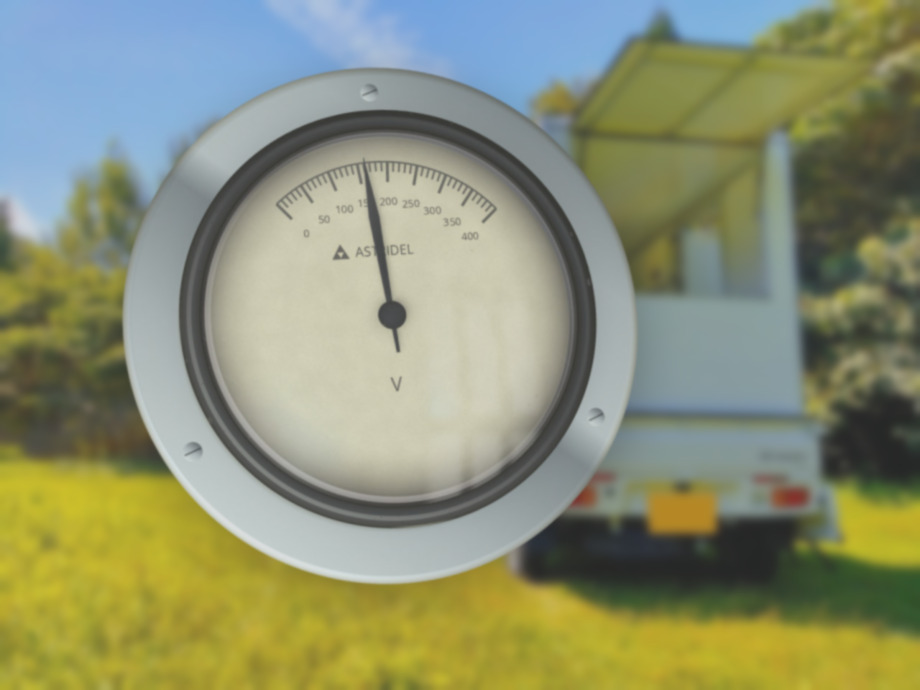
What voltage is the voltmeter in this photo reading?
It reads 160 V
